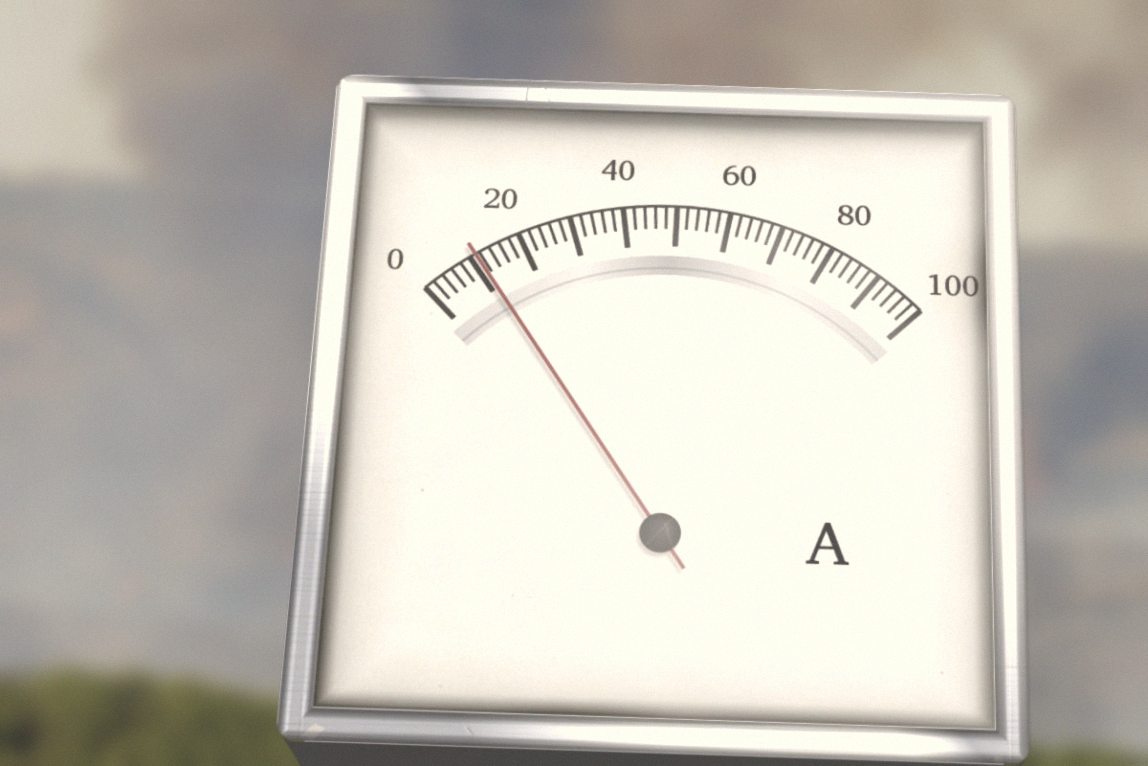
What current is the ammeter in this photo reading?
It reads 11 A
